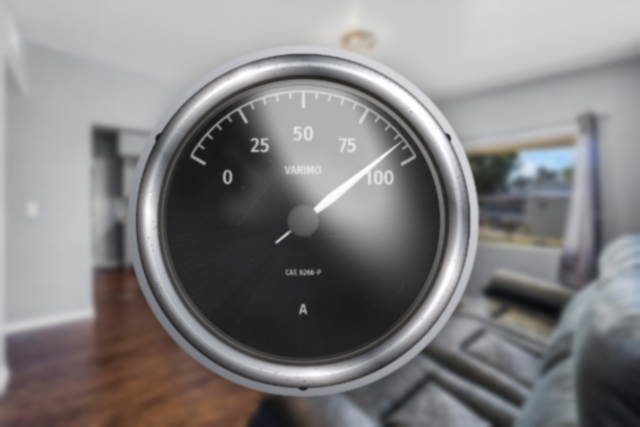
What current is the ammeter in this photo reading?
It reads 92.5 A
